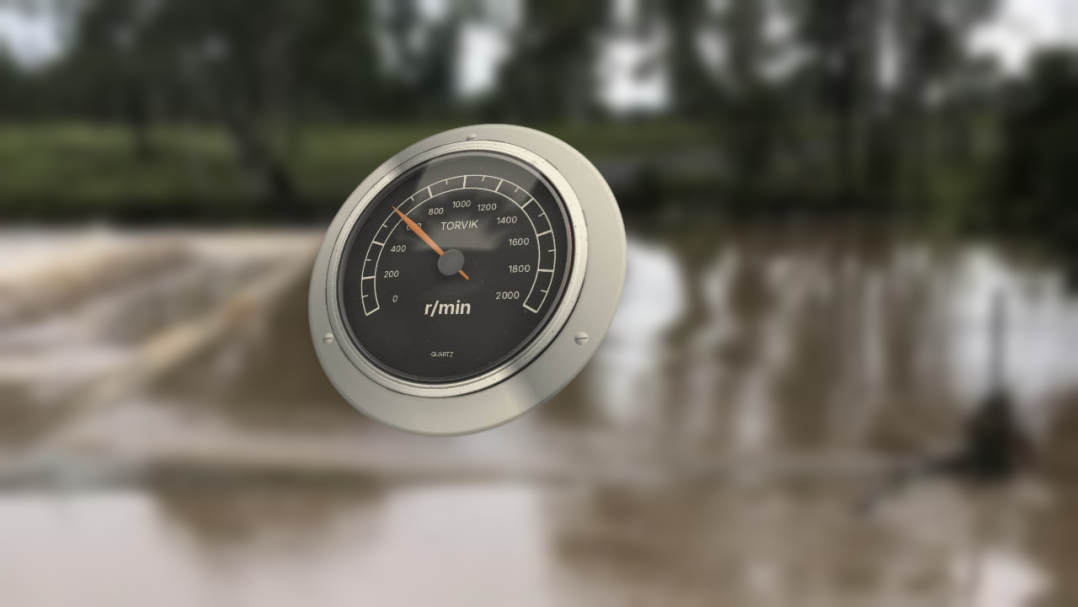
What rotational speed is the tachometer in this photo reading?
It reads 600 rpm
